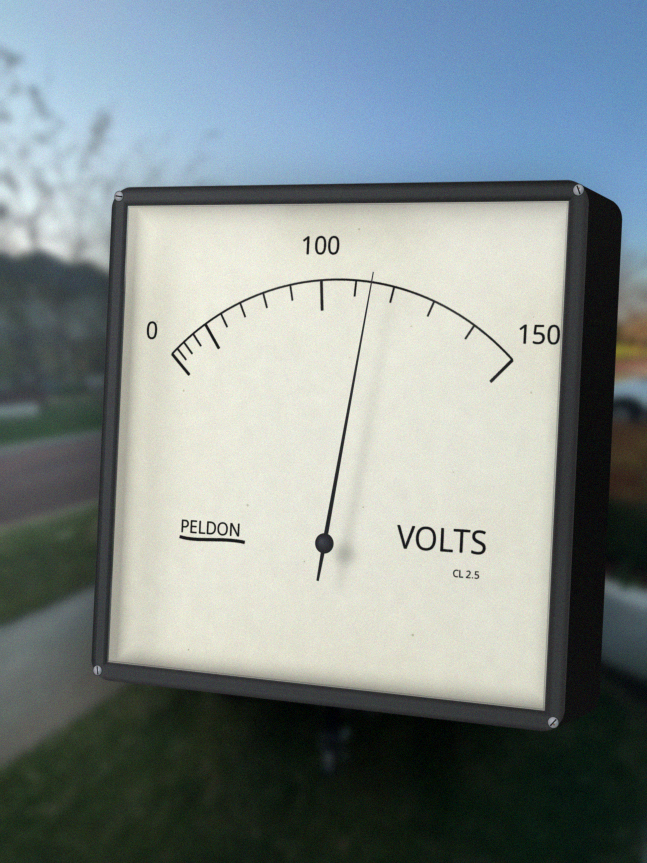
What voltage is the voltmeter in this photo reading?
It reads 115 V
